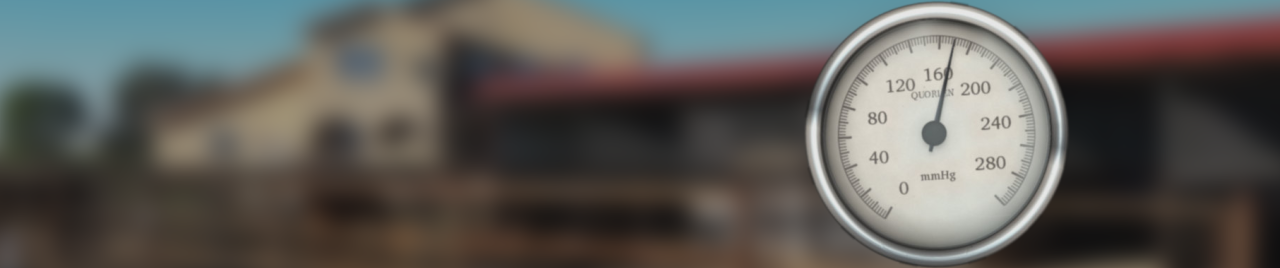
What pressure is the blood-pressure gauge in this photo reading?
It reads 170 mmHg
